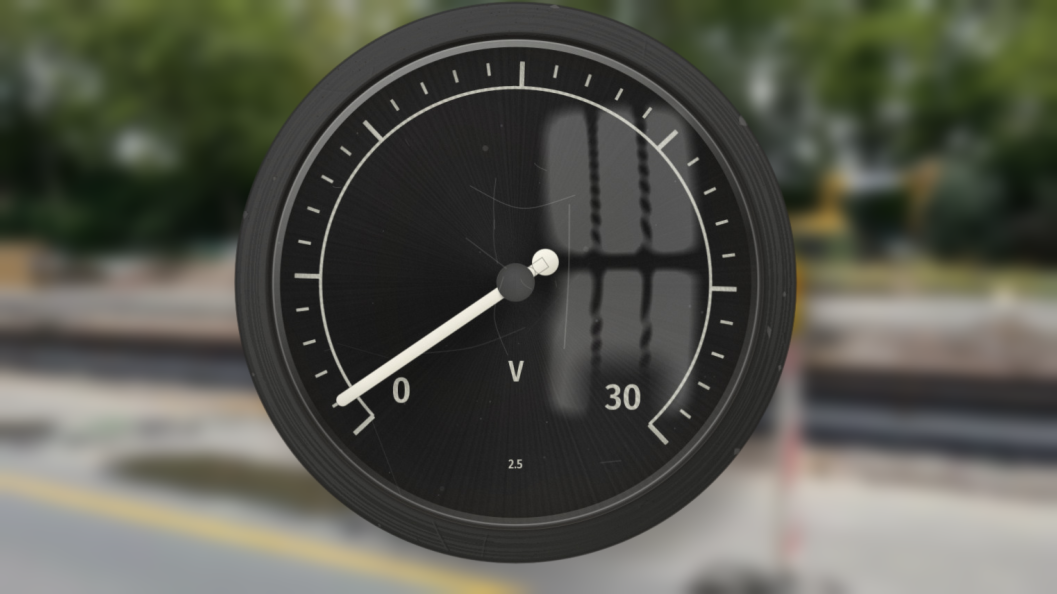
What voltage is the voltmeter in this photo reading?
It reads 1 V
